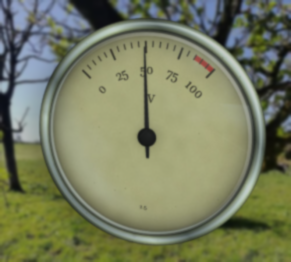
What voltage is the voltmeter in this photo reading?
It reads 50 V
